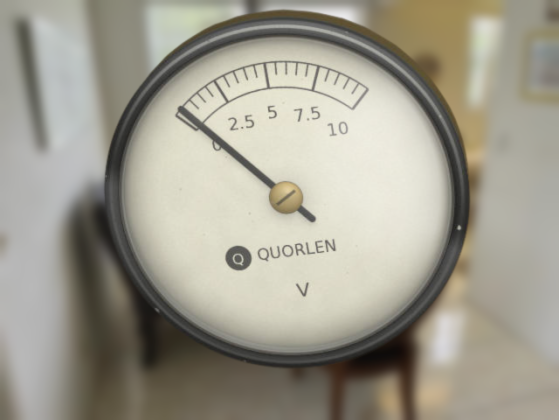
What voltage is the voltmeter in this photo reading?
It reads 0.5 V
